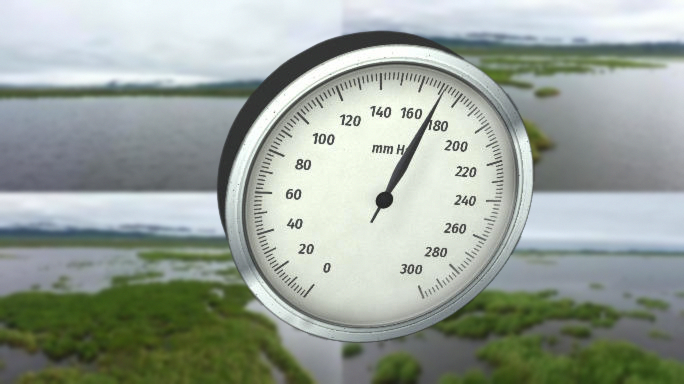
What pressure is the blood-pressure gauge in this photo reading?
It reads 170 mmHg
